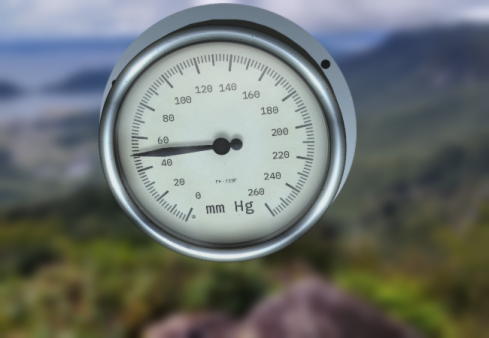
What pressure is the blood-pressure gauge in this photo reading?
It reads 50 mmHg
